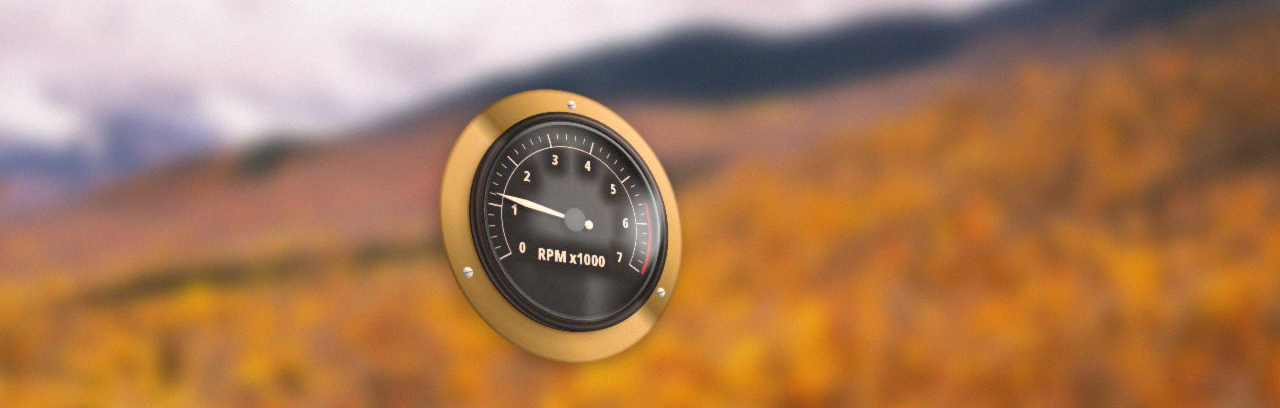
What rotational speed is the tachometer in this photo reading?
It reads 1200 rpm
